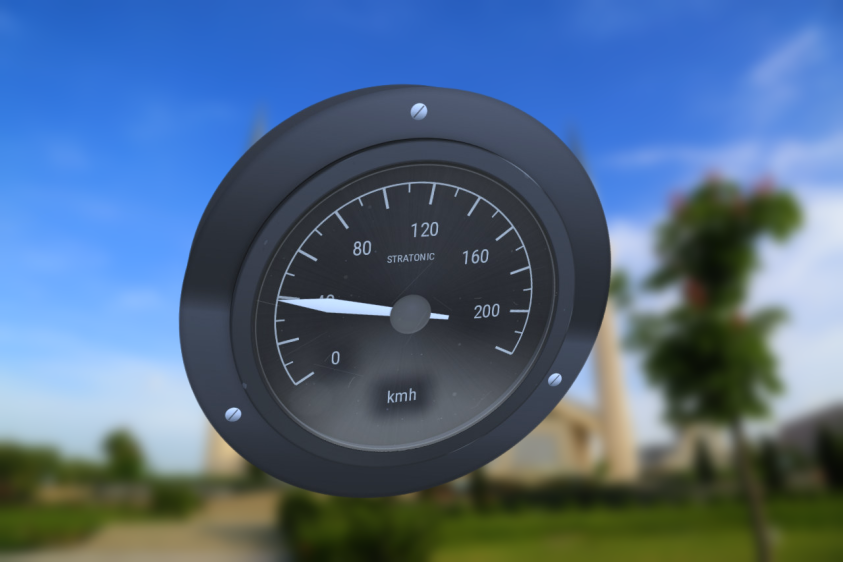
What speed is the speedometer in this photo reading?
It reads 40 km/h
